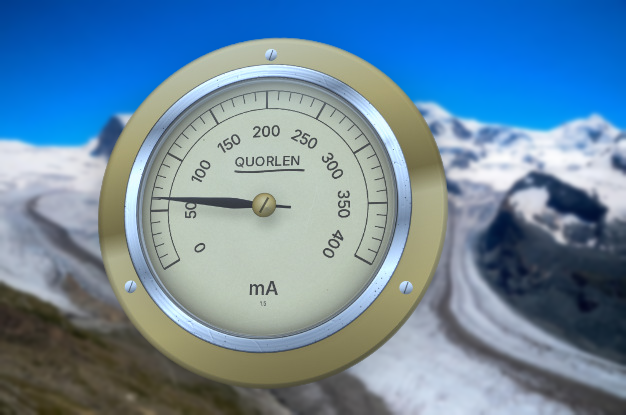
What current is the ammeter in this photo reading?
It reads 60 mA
